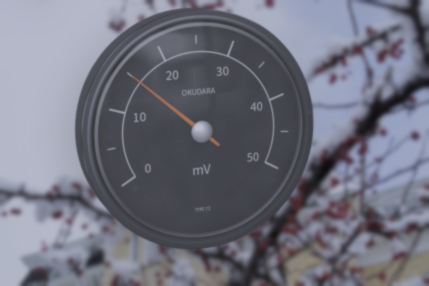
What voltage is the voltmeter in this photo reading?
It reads 15 mV
